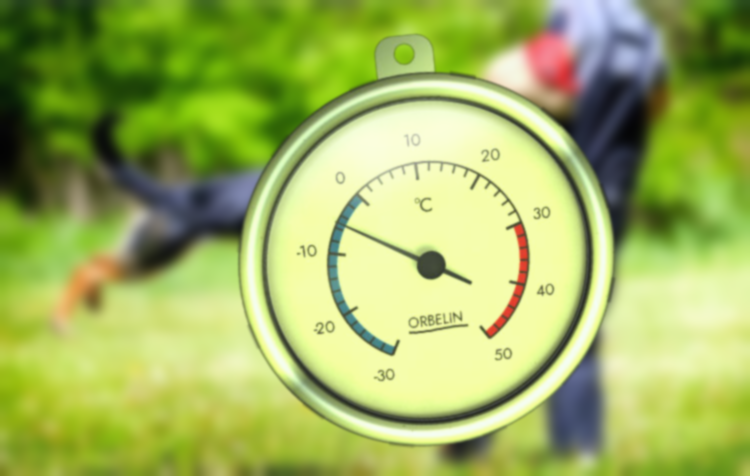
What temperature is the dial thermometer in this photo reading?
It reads -5 °C
